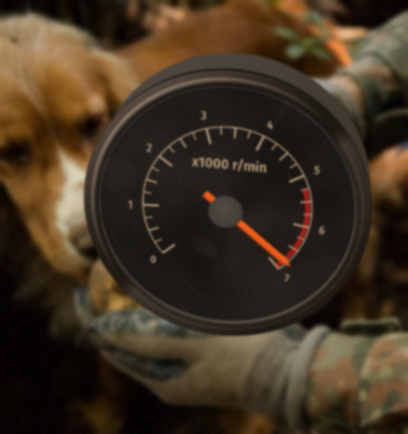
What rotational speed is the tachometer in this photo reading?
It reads 6750 rpm
